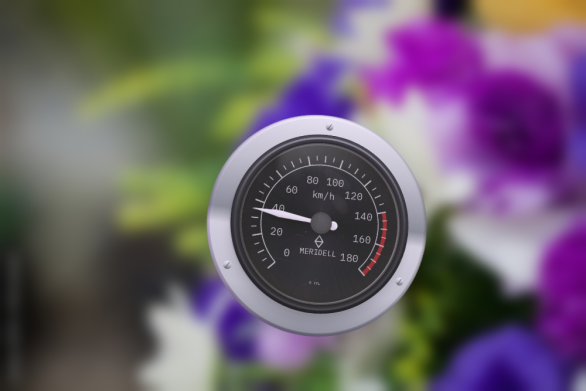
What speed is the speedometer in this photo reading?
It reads 35 km/h
